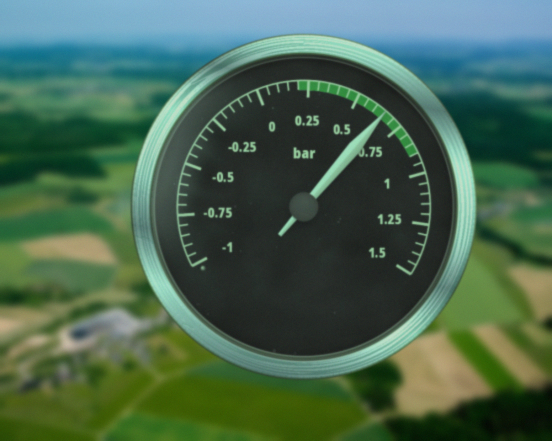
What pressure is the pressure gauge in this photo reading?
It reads 0.65 bar
